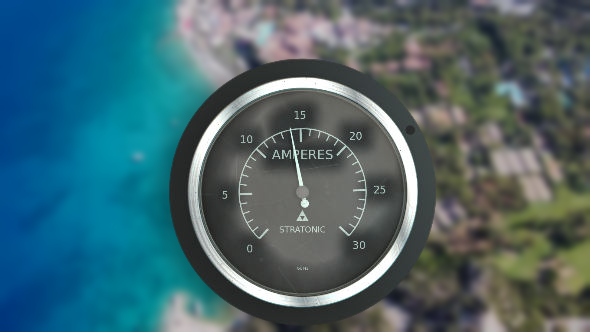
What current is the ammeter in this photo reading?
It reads 14 A
